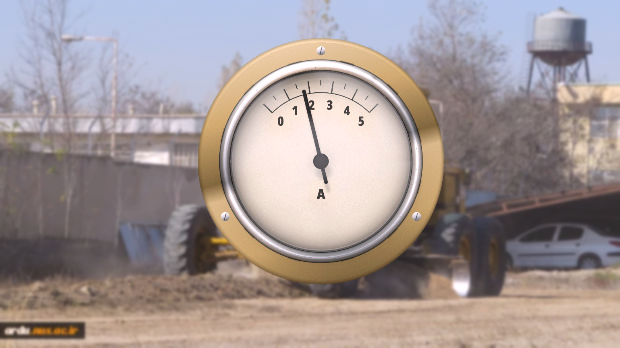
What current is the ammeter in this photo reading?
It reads 1.75 A
